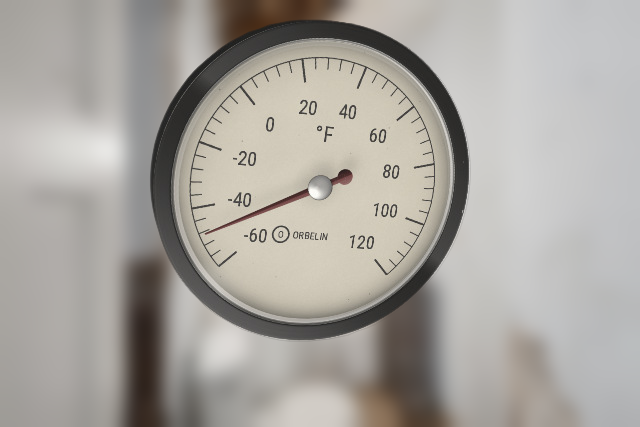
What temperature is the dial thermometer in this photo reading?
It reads -48 °F
